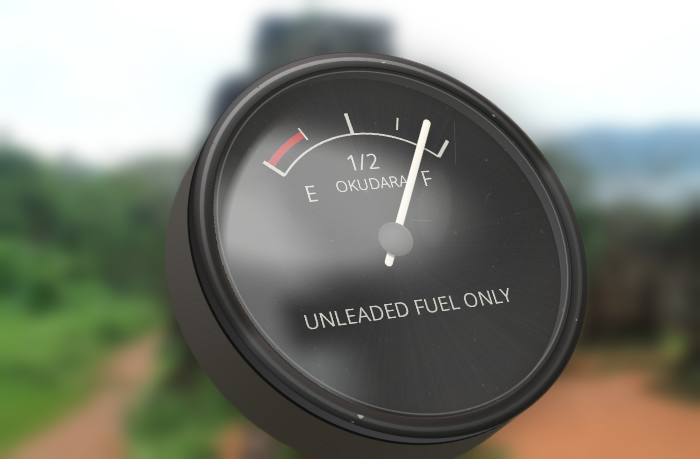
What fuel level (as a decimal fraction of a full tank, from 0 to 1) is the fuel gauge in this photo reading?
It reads 0.875
